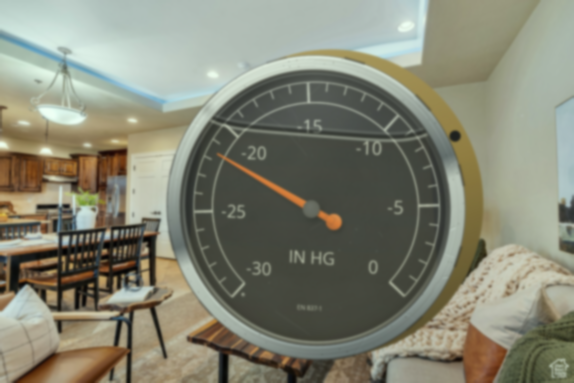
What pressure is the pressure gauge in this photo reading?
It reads -21.5 inHg
